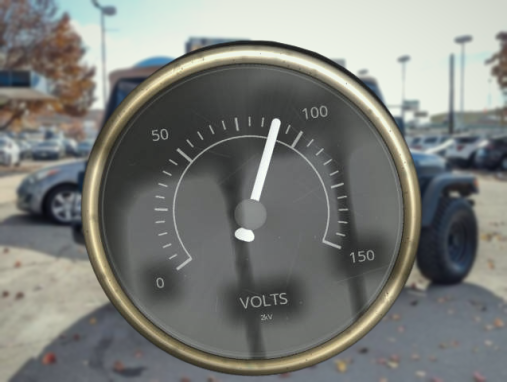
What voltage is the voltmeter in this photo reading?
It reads 90 V
